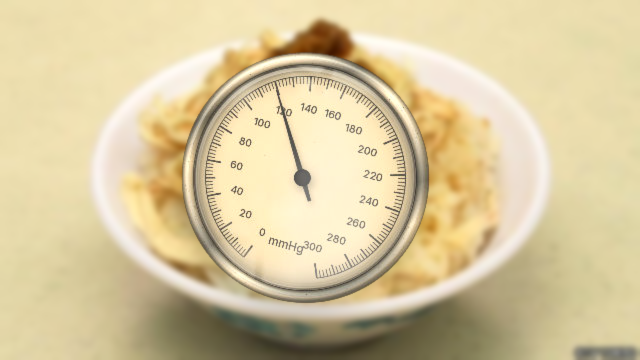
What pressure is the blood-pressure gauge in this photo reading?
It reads 120 mmHg
